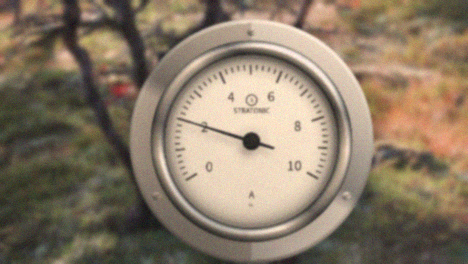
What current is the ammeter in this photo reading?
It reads 2 A
